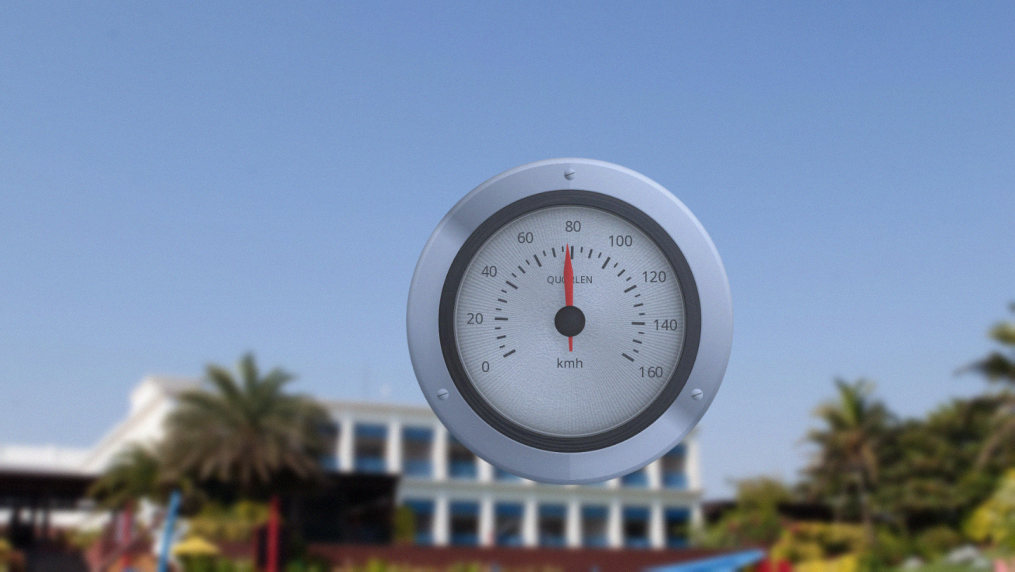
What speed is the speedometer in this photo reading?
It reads 77.5 km/h
